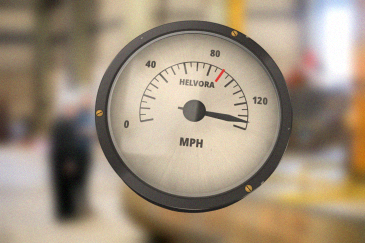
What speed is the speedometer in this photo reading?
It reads 135 mph
